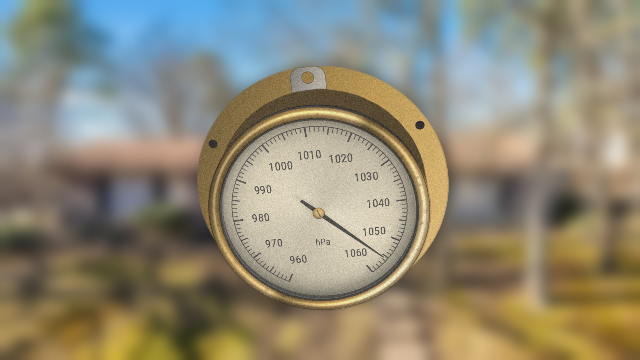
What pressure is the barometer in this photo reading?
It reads 1055 hPa
